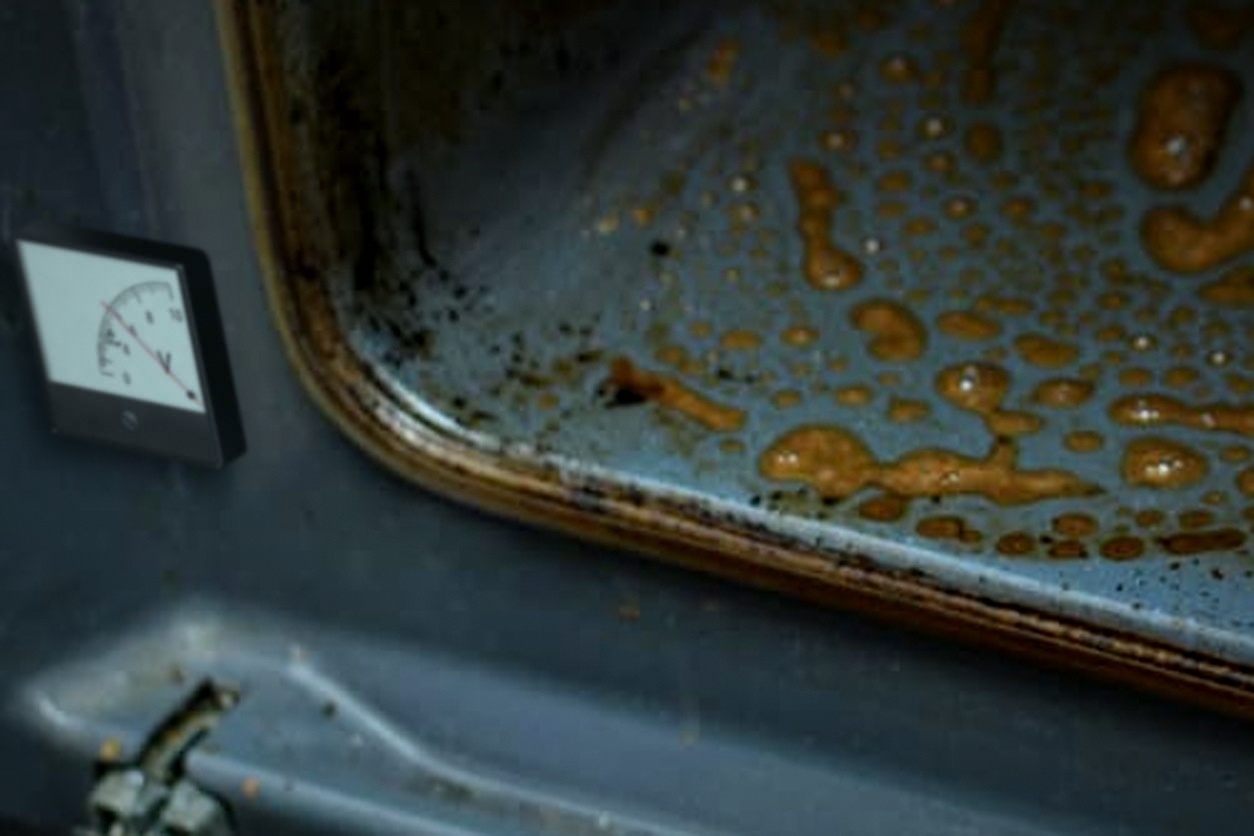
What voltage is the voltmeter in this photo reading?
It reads 6 V
